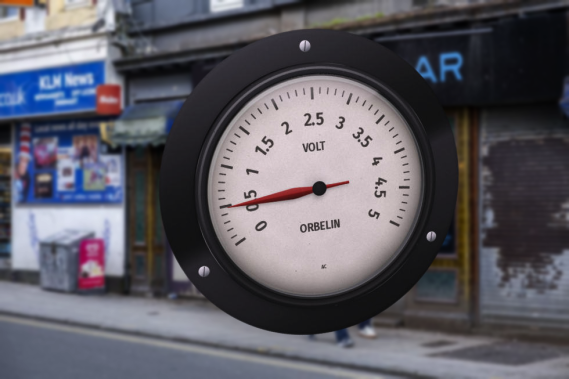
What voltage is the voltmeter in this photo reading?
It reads 0.5 V
